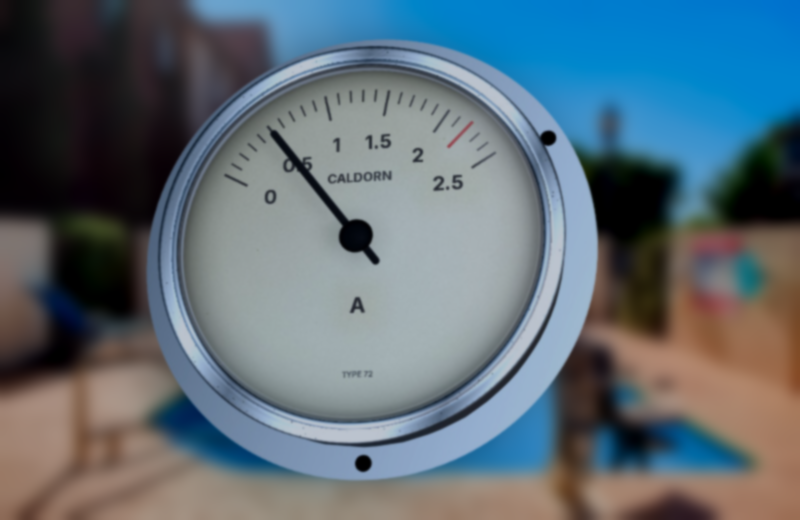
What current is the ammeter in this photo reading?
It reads 0.5 A
